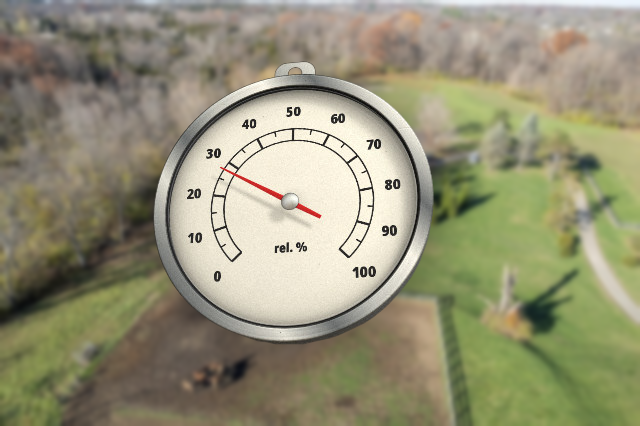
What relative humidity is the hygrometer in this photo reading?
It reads 27.5 %
